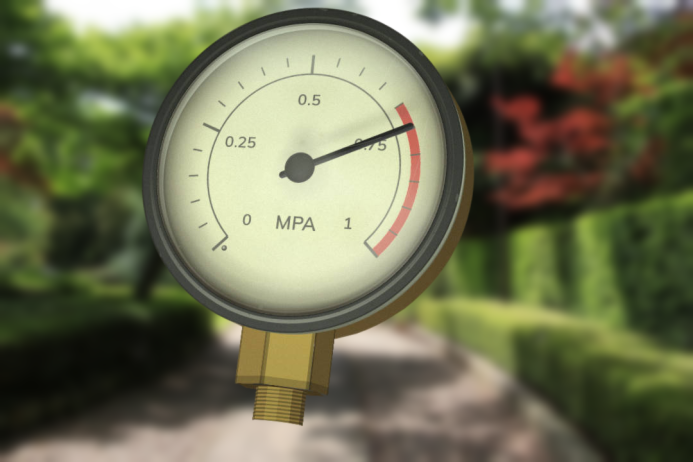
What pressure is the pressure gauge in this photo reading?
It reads 0.75 MPa
